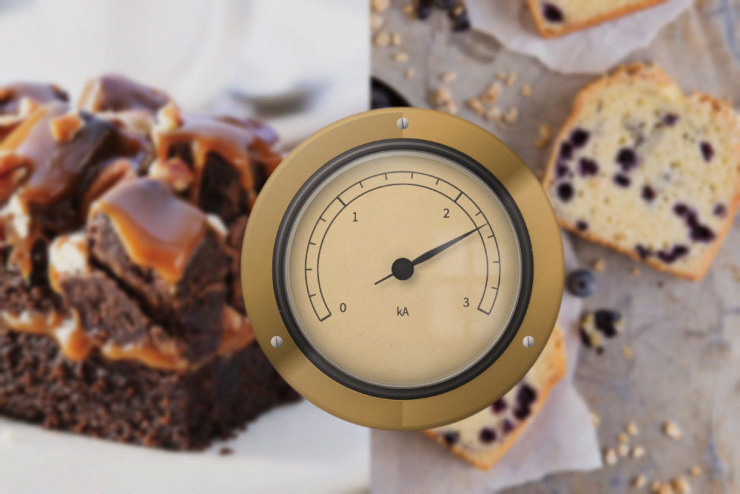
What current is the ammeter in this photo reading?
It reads 2.3 kA
